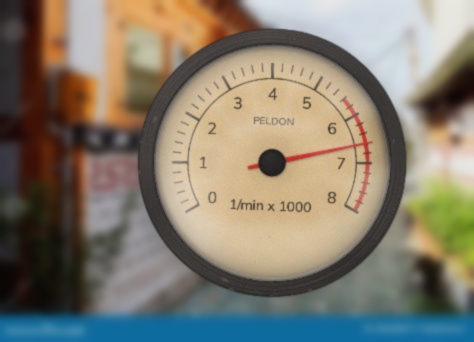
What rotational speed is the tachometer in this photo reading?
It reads 6600 rpm
